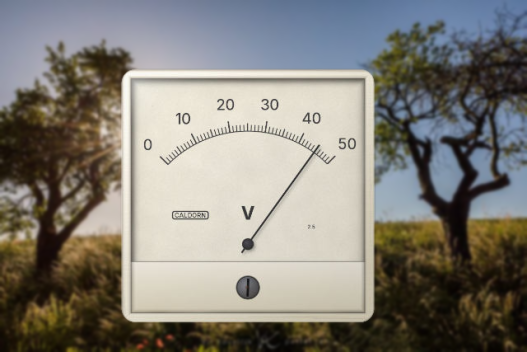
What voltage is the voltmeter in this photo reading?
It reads 45 V
